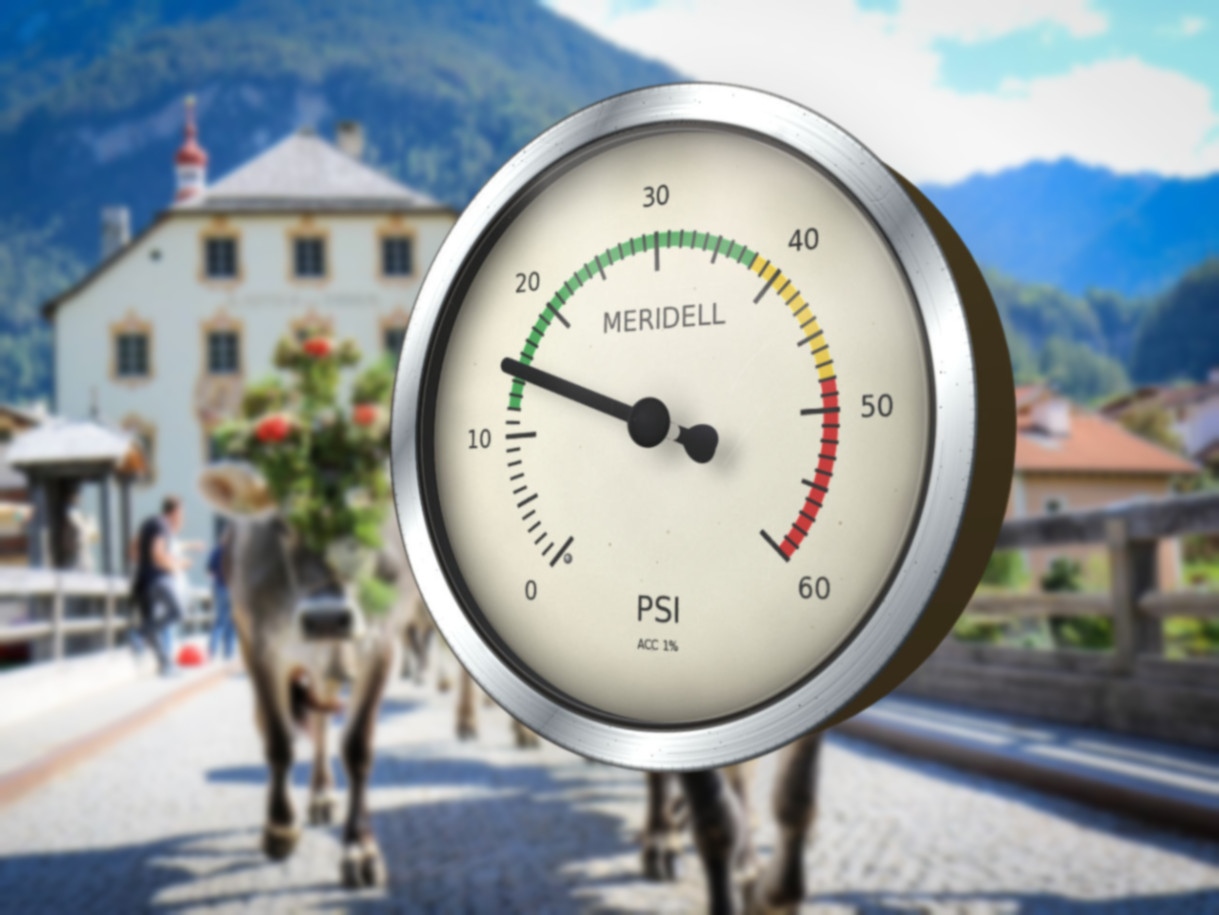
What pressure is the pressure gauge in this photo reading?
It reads 15 psi
